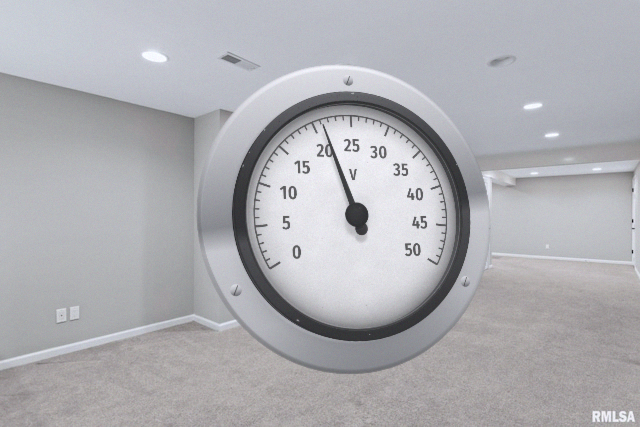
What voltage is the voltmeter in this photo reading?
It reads 21 V
